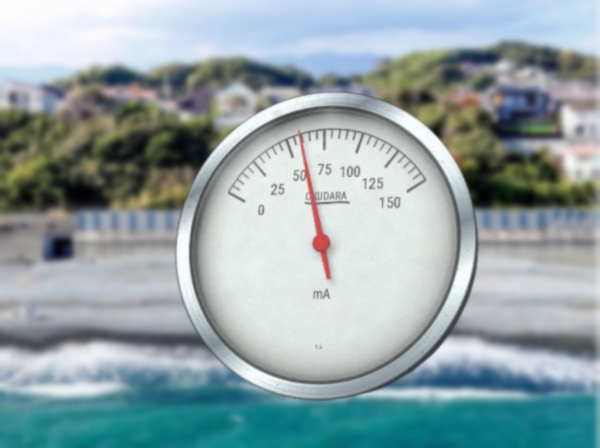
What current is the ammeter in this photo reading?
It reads 60 mA
